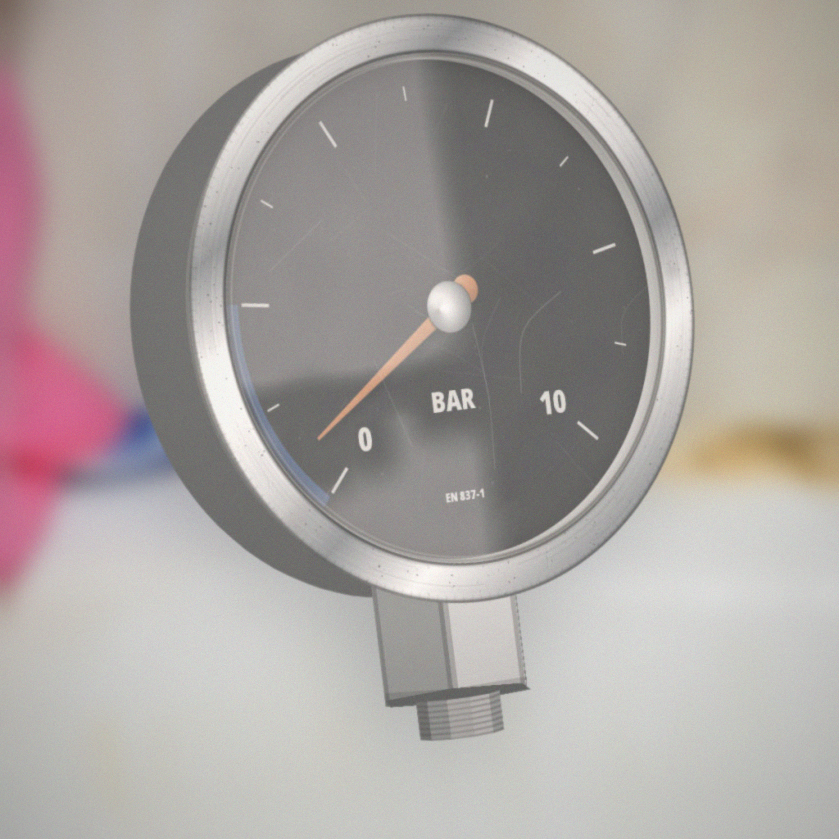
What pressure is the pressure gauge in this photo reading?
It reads 0.5 bar
